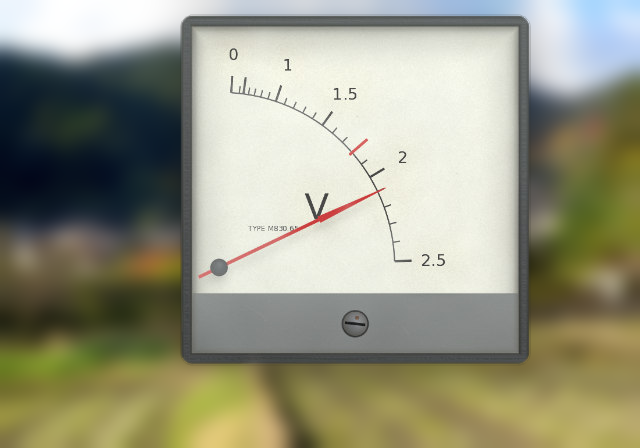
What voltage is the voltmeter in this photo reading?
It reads 2.1 V
